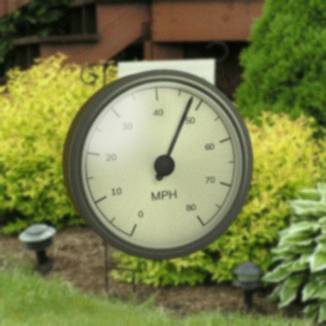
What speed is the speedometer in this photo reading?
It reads 47.5 mph
